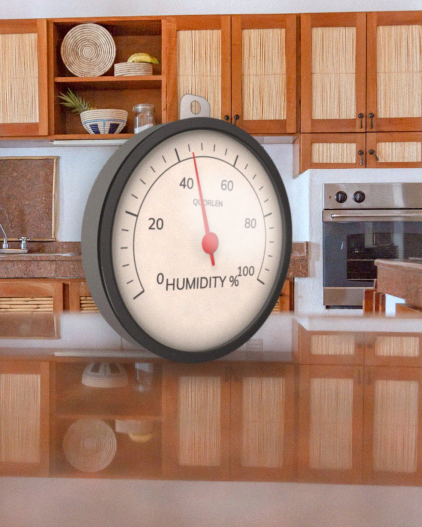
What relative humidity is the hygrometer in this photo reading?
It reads 44 %
